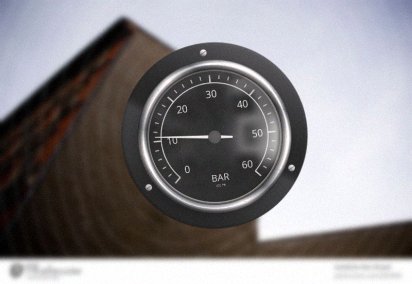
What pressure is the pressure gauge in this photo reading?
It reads 11 bar
